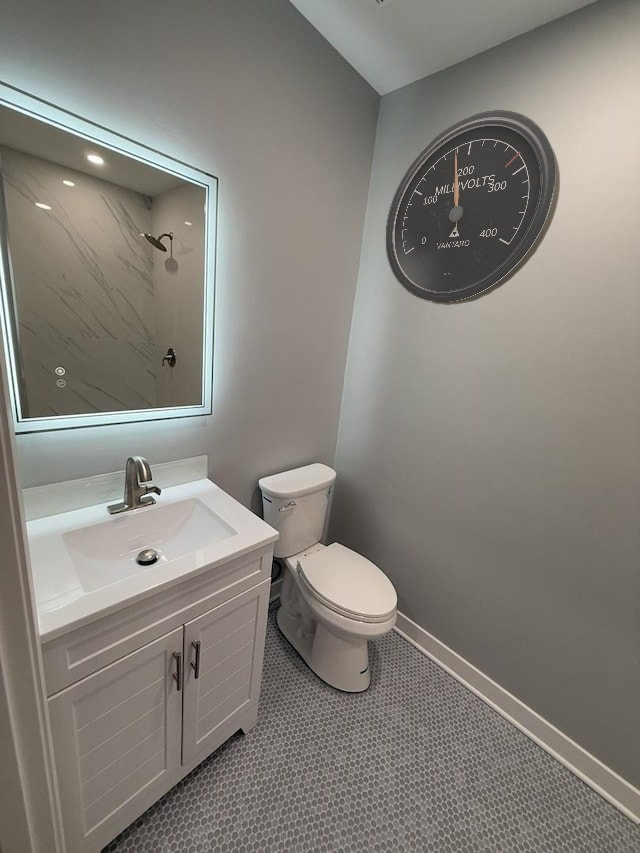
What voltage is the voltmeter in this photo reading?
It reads 180 mV
